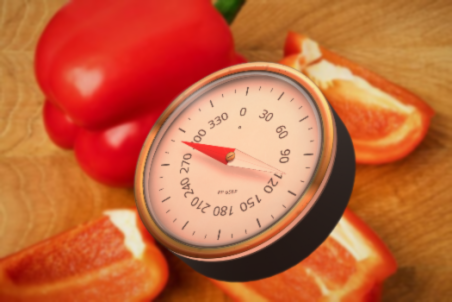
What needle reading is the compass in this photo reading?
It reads 290 °
